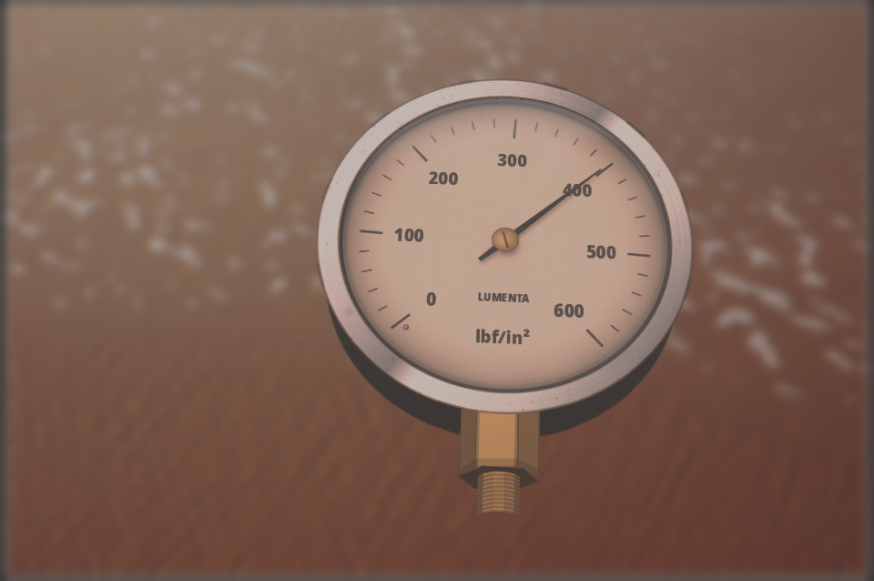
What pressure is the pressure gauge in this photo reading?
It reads 400 psi
